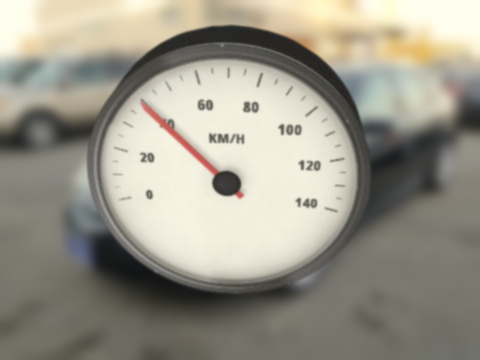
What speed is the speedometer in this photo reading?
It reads 40 km/h
